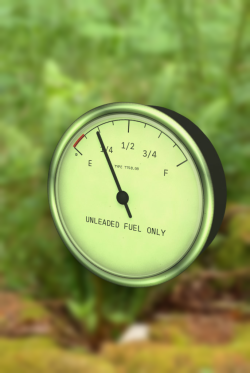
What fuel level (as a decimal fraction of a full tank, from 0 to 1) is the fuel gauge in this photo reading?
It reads 0.25
